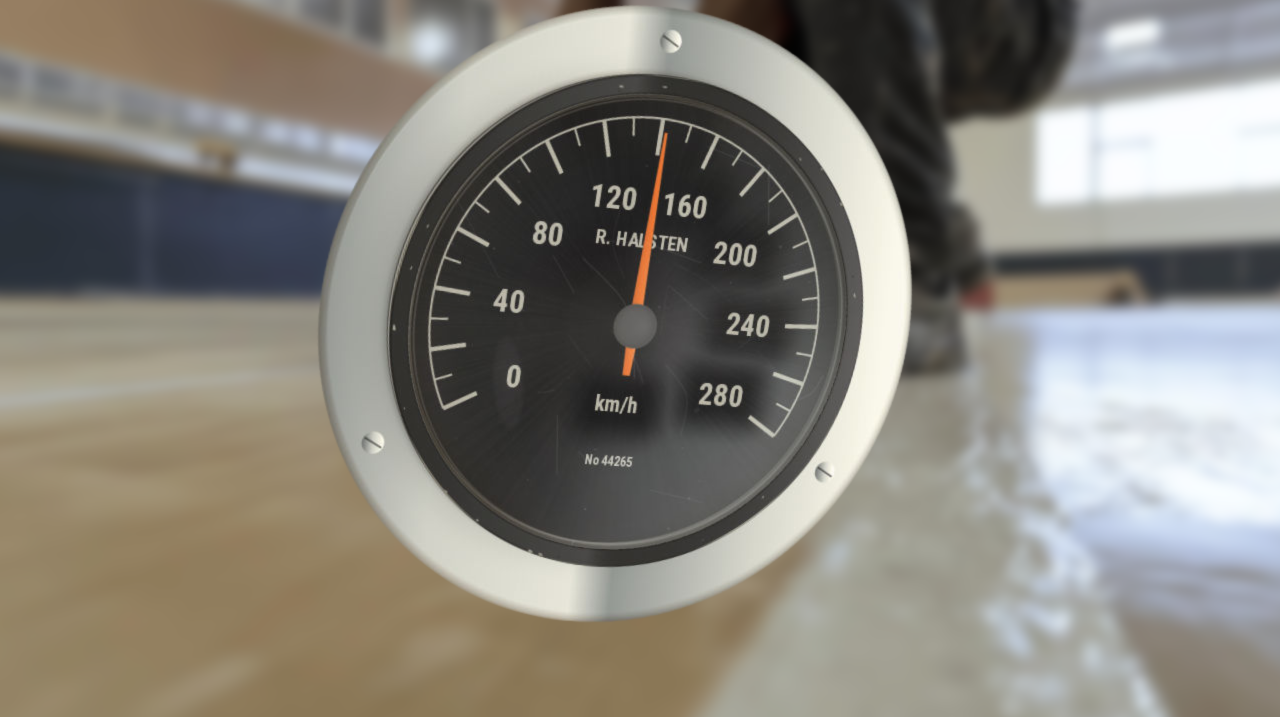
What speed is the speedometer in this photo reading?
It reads 140 km/h
